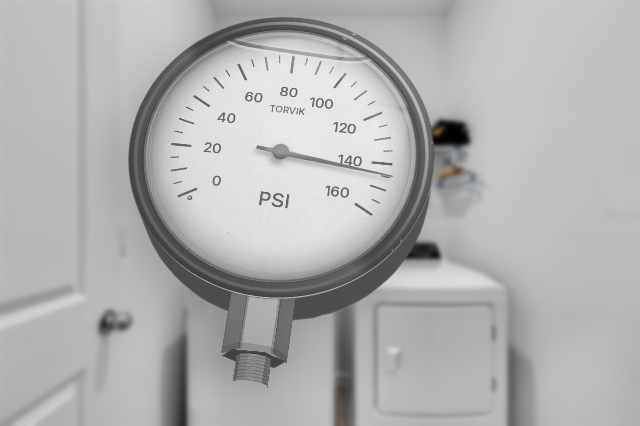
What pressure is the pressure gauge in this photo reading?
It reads 145 psi
